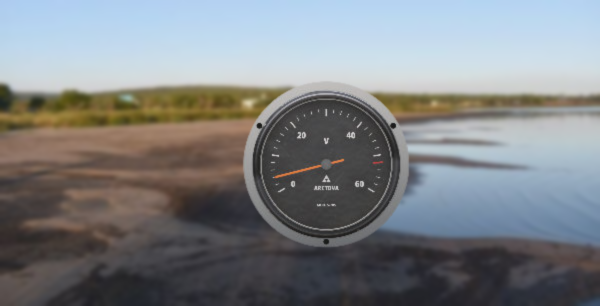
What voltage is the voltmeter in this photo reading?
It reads 4 V
